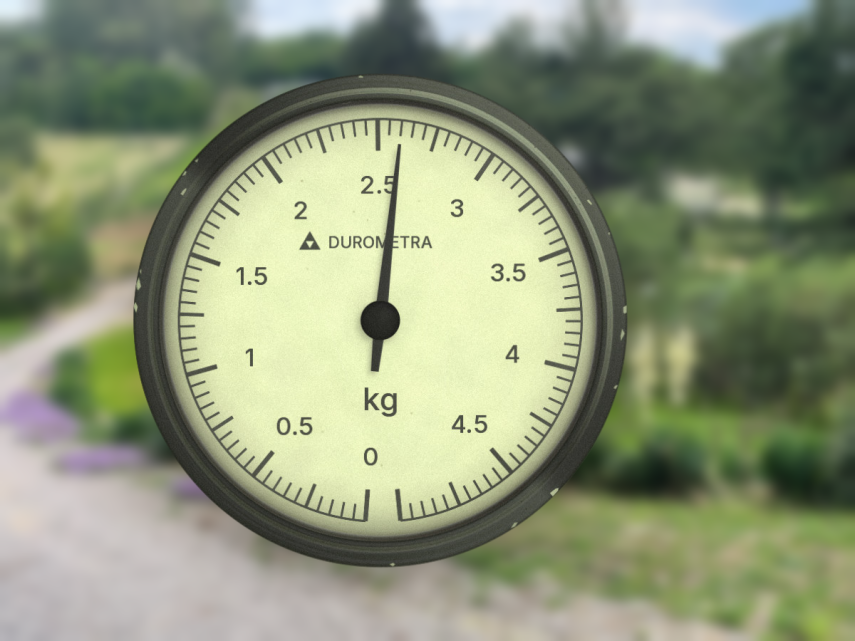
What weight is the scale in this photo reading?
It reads 2.6 kg
